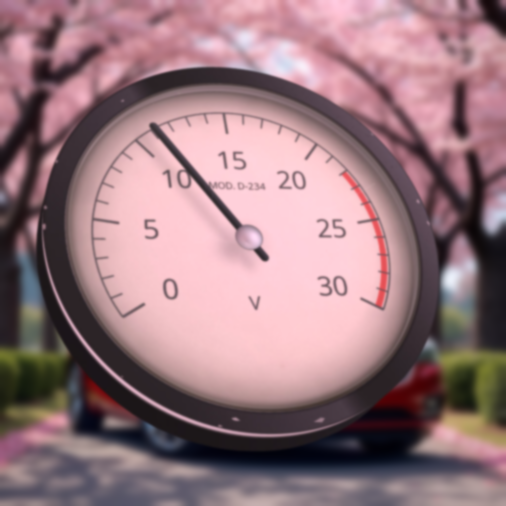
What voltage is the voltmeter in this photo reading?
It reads 11 V
